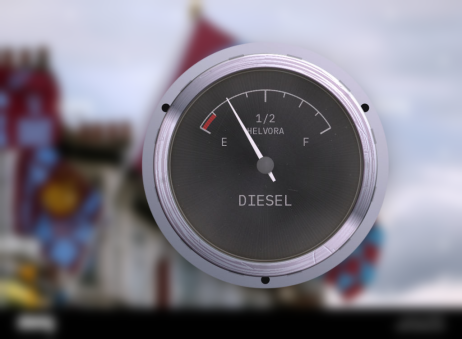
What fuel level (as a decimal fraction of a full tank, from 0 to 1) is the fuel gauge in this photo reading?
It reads 0.25
